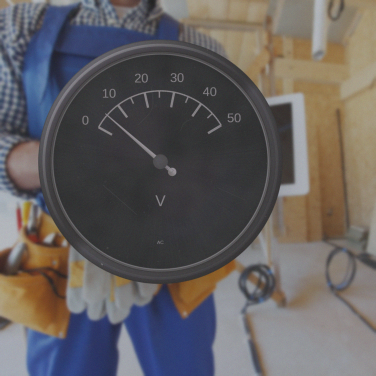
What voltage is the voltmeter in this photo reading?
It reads 5 V
